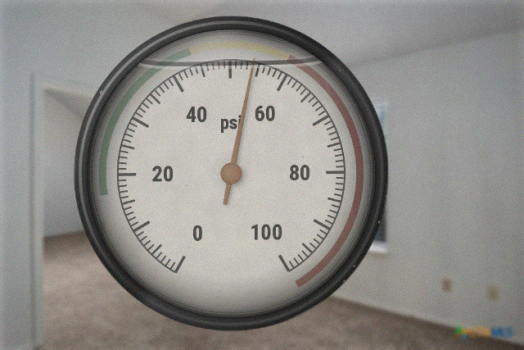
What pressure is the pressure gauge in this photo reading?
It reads 54 psi
